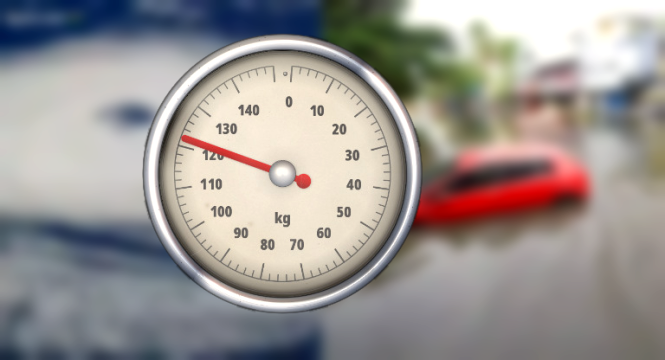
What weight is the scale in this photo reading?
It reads 122 kg
